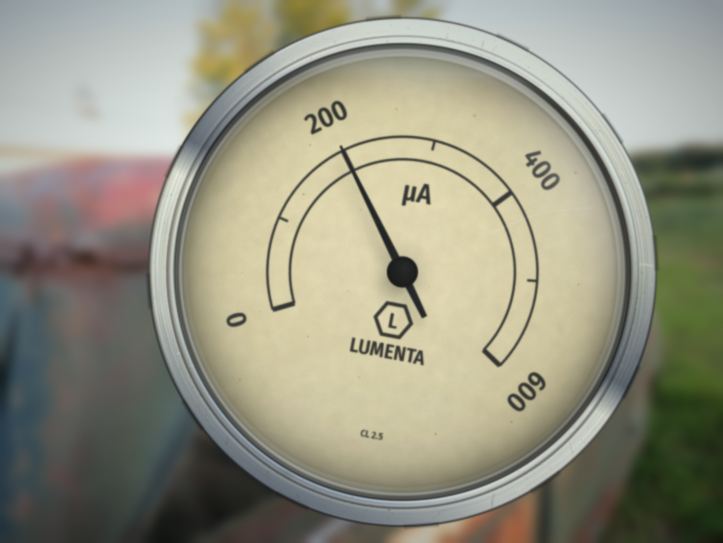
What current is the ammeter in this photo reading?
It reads 200 µA
